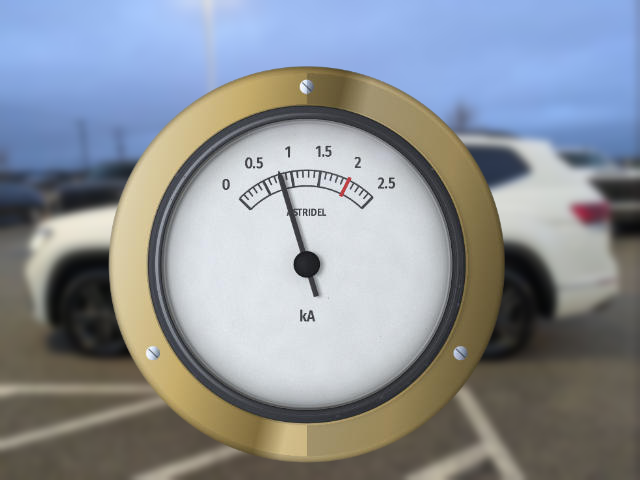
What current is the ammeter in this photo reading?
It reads 0.8 kA
